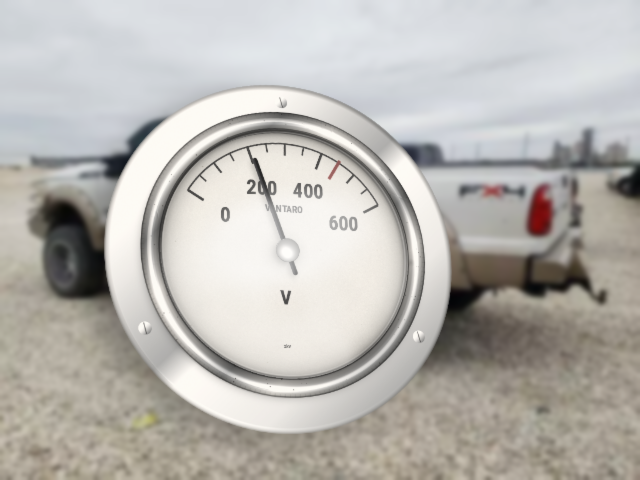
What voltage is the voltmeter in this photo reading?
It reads 200 V
